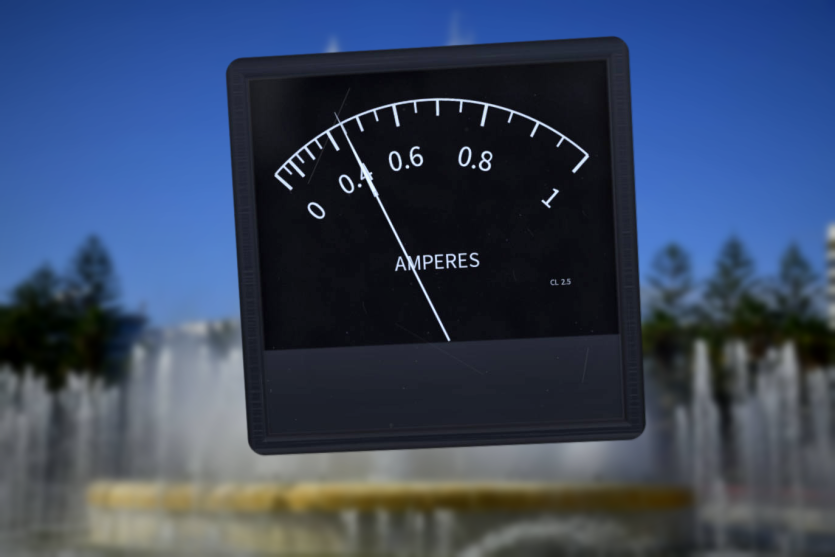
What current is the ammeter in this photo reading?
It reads 0.45 A
